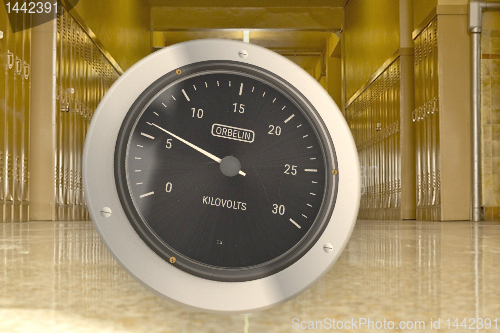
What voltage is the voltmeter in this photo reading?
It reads 6 kV
